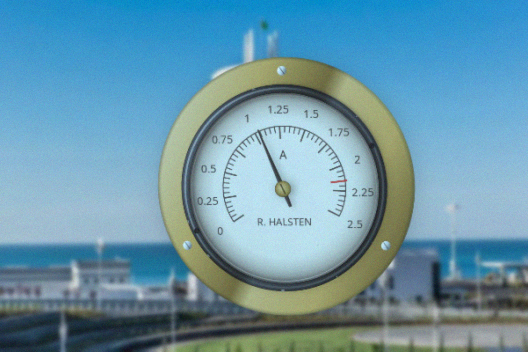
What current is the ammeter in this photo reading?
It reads 1.05 A
